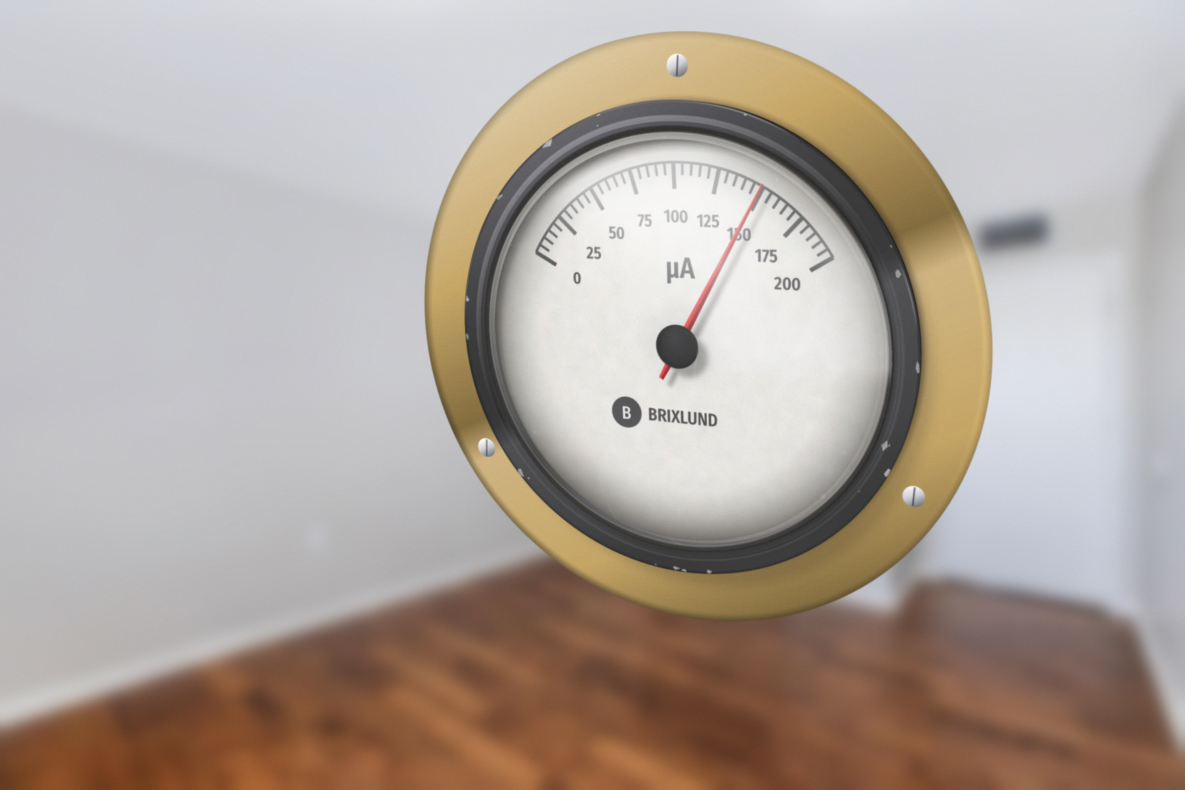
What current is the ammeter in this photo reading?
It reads 150 µA
